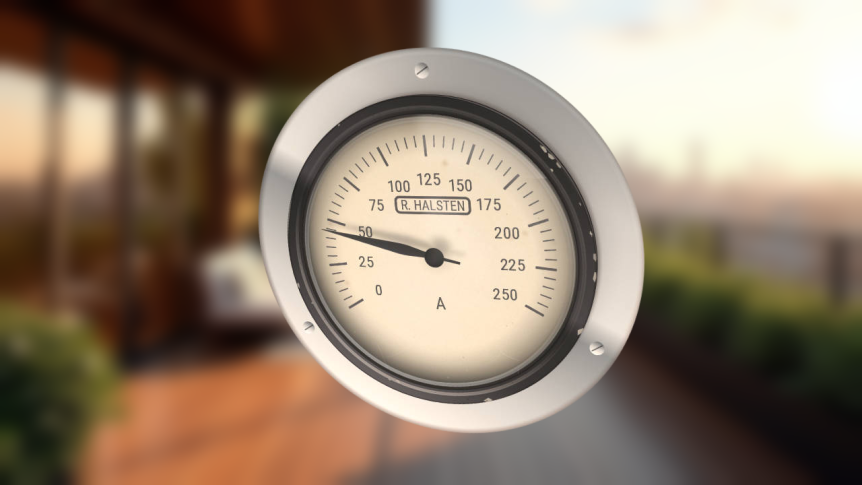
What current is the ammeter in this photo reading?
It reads 45 A
